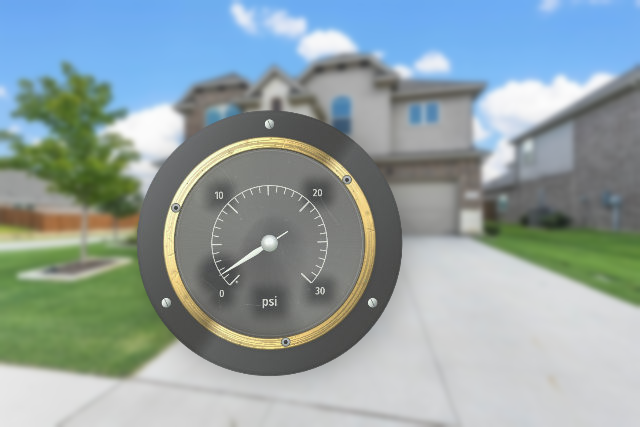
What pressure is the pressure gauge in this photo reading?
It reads 1.5 psi
